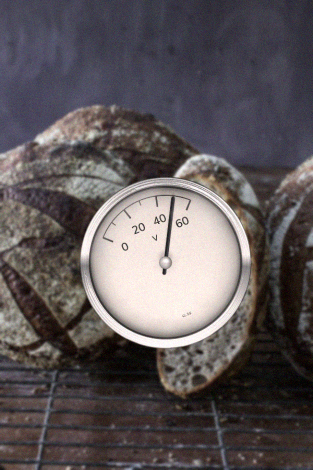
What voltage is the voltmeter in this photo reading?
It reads 50 V
